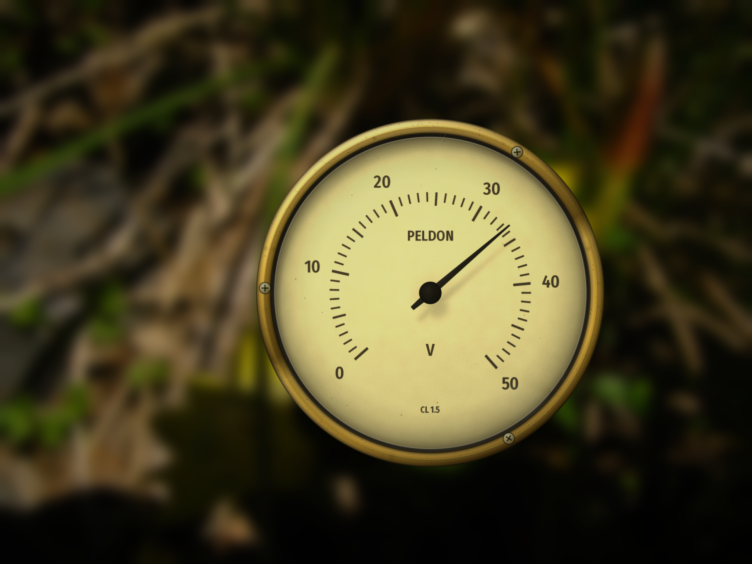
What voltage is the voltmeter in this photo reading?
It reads 33.5 V
